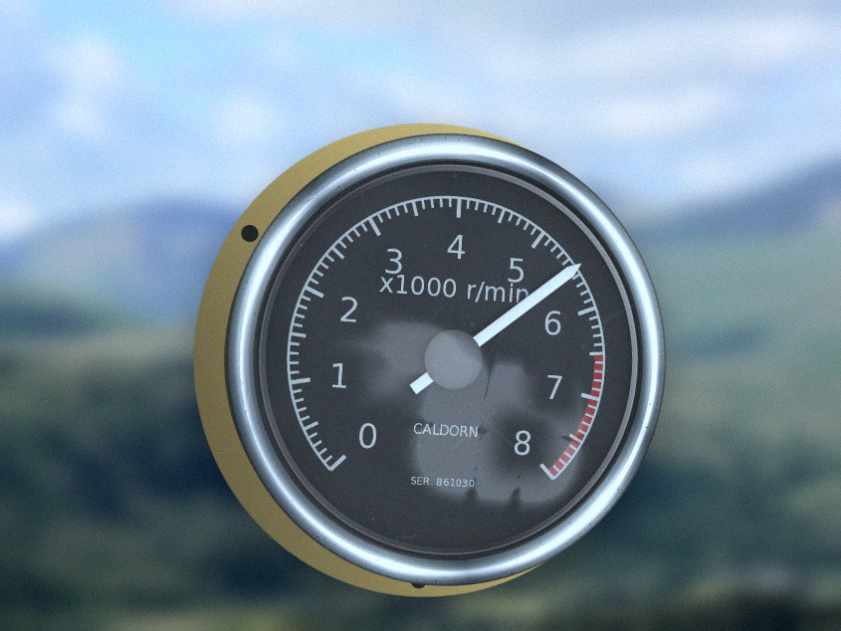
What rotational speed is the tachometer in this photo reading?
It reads 5500 rpm
